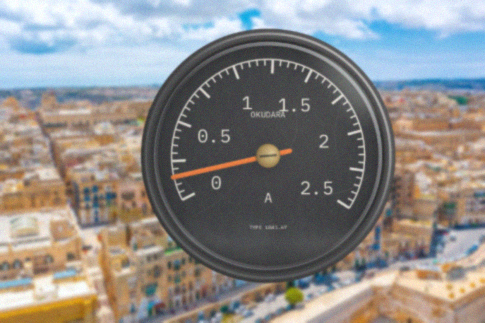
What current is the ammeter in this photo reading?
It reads 0.15 A
